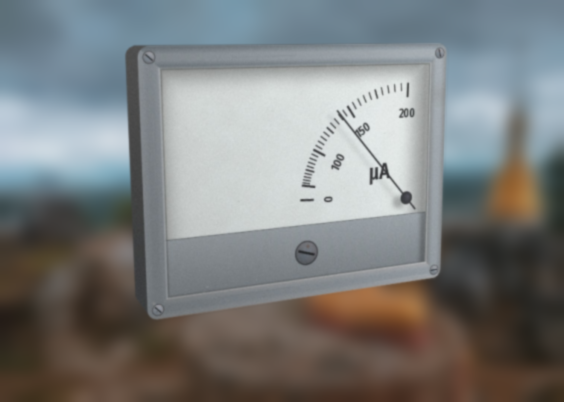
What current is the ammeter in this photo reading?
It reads 140 µA
